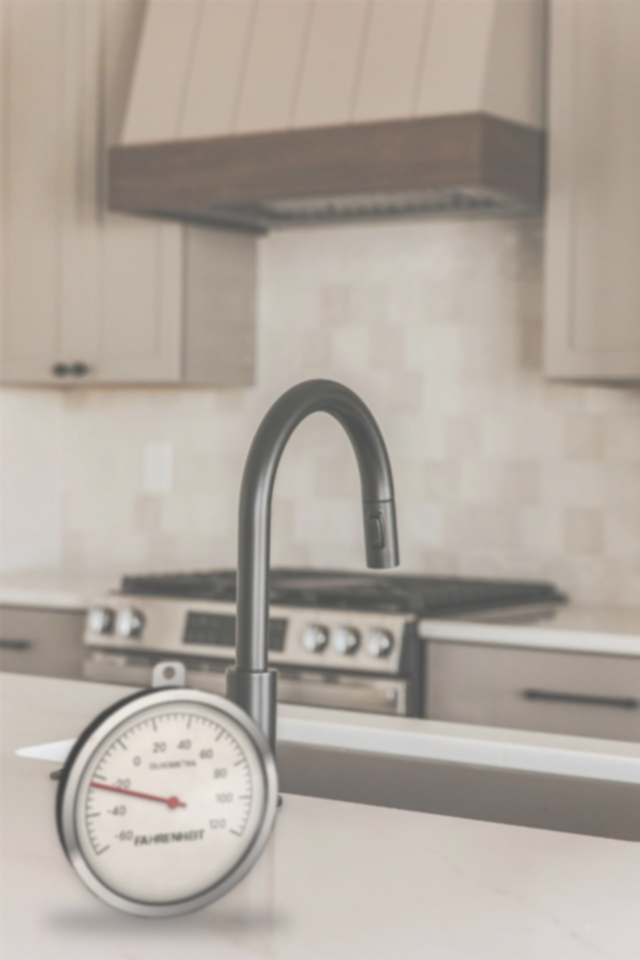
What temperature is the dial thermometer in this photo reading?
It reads -24 °F
